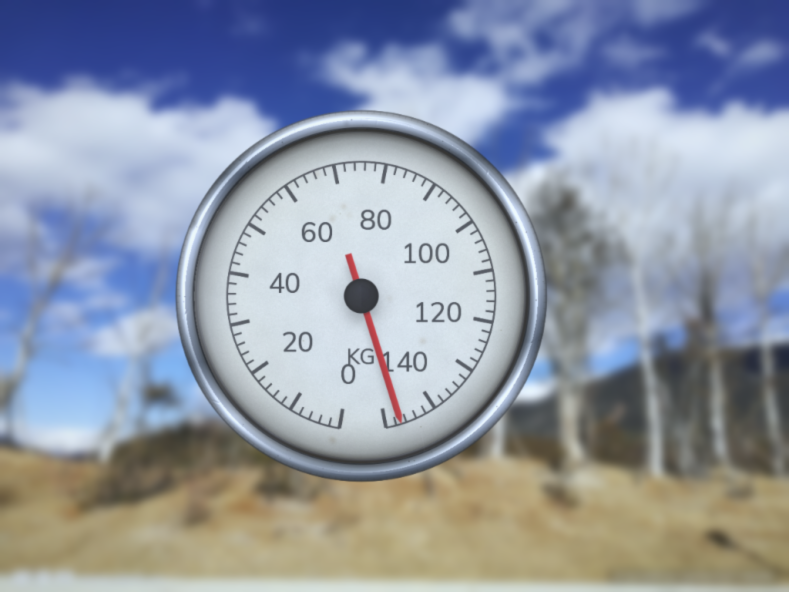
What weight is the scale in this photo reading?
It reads 147 kg
